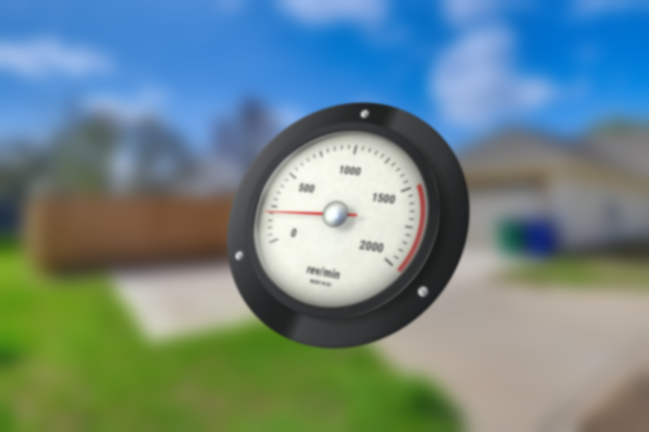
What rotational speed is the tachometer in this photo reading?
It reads 200 rpm
